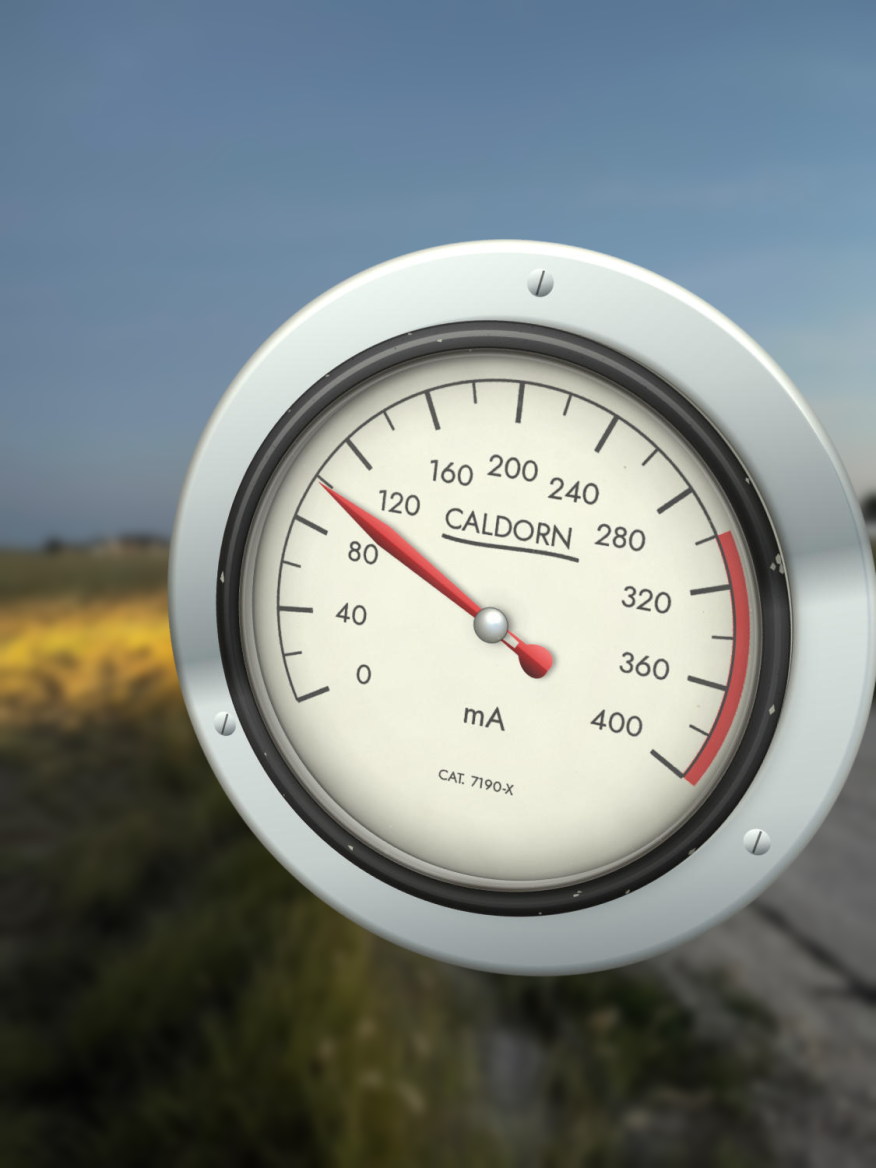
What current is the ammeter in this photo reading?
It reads 100 mA
